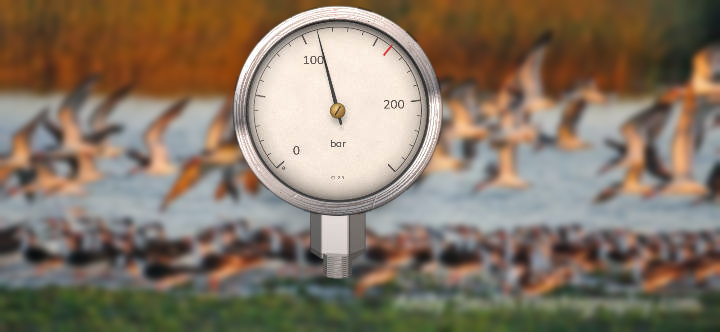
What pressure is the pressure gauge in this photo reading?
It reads 110 bar
